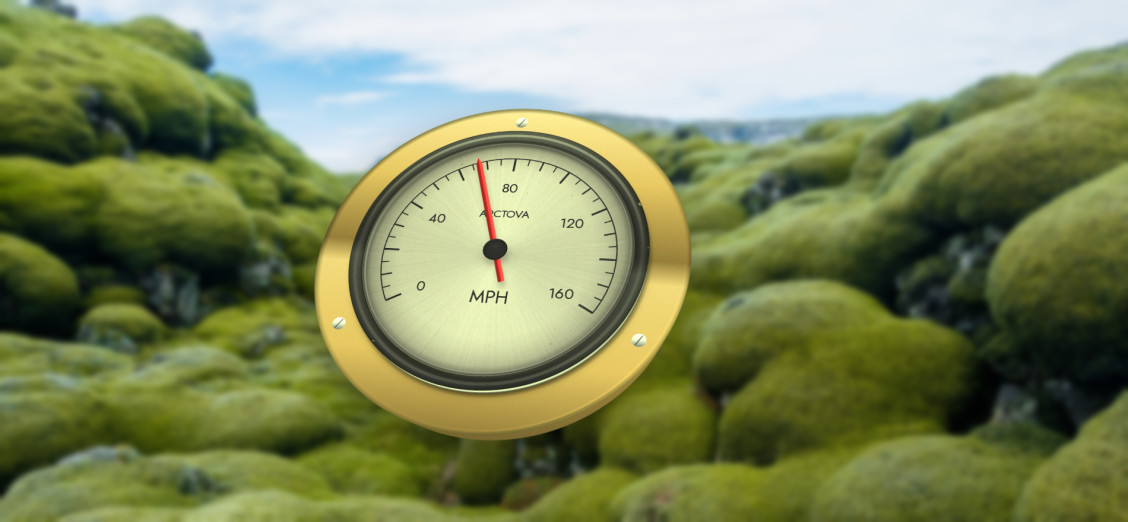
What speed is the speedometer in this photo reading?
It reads 67.5 mph
